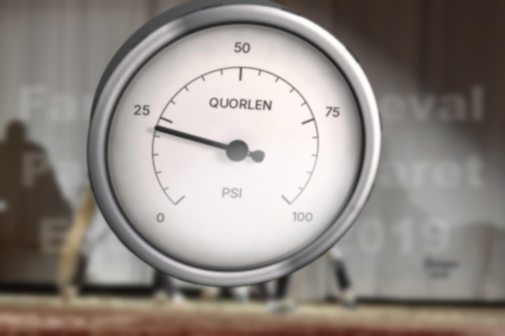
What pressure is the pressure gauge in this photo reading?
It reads 22.5 psi
